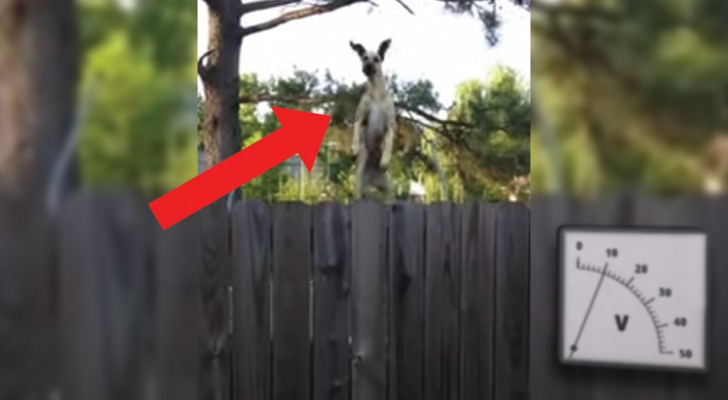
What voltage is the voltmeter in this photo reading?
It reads 10 V
